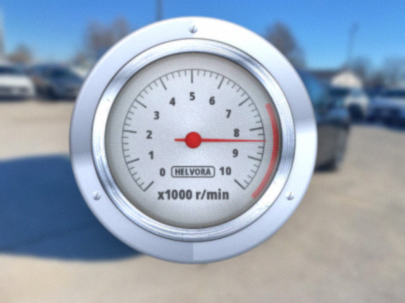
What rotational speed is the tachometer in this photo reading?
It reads 8400 rpm
